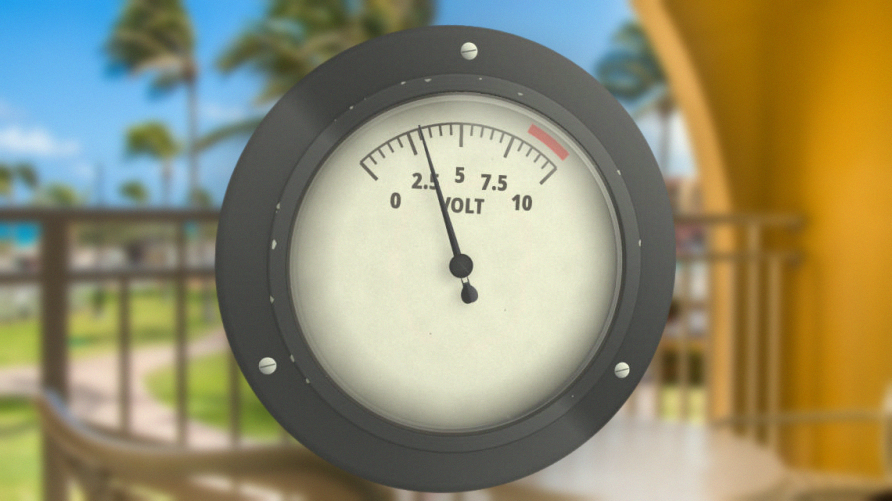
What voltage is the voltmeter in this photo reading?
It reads 3 V
